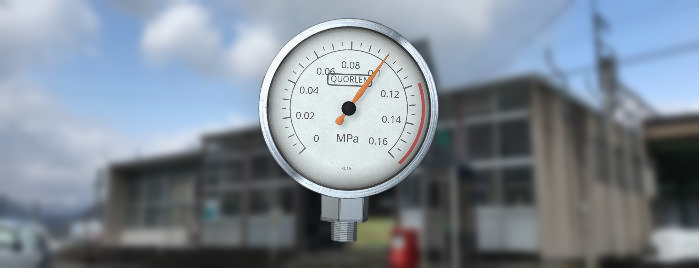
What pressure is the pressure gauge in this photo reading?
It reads 0.1 MPa
